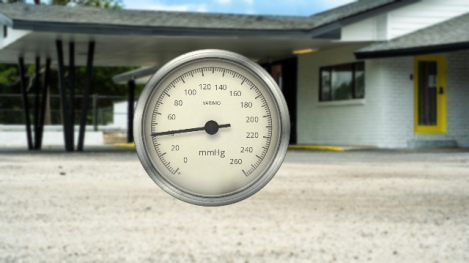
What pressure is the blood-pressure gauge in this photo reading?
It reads 40 mmHg
